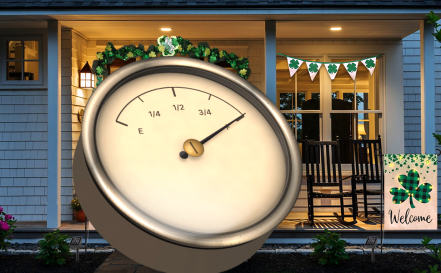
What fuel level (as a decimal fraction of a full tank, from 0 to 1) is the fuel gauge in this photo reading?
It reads 1
